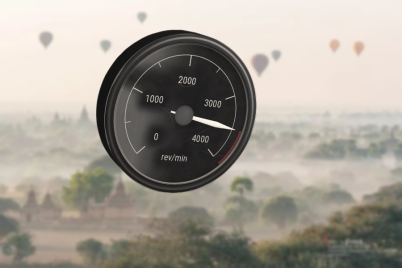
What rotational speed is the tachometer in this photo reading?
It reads 3500 rpm
